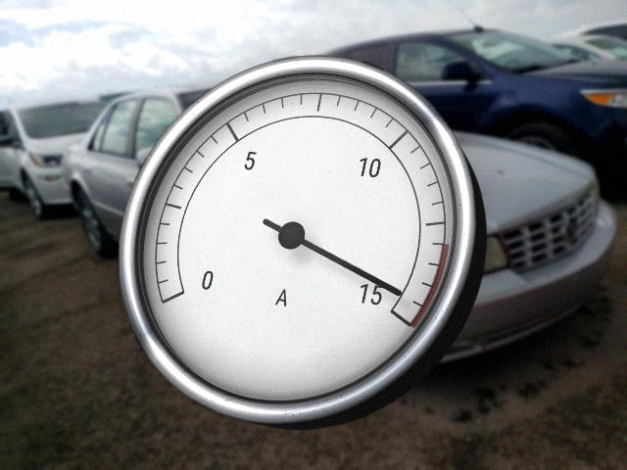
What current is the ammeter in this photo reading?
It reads 14.5 A
